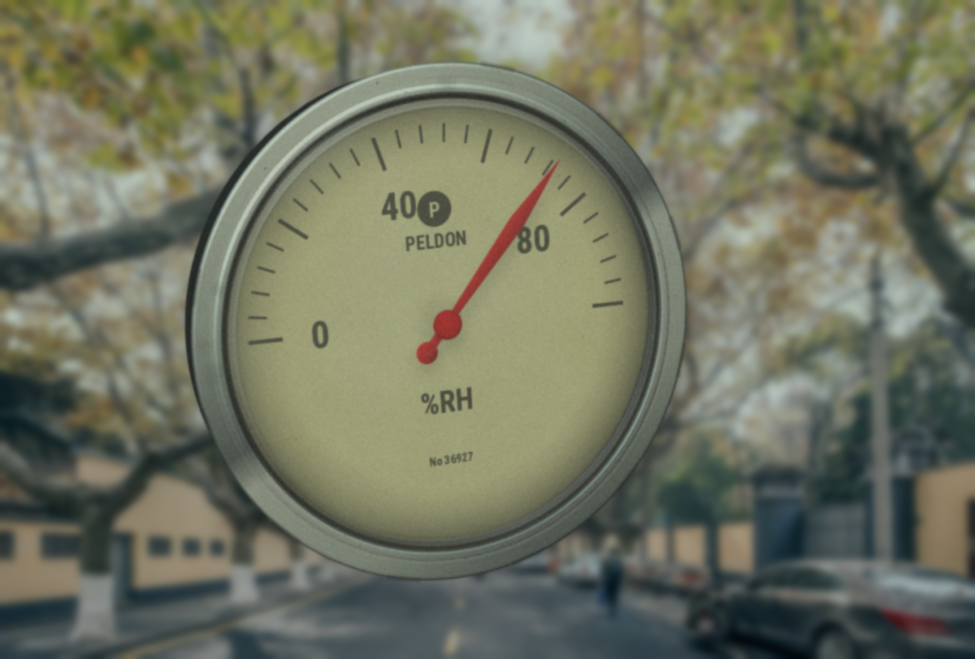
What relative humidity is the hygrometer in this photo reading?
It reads 72 %
